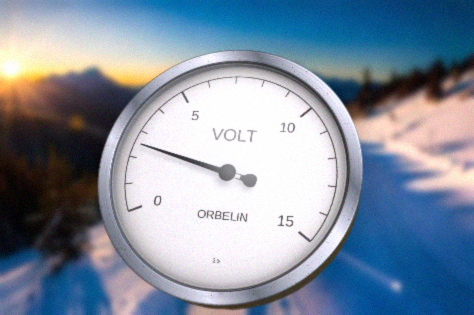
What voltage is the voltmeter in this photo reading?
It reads 2.5 V
